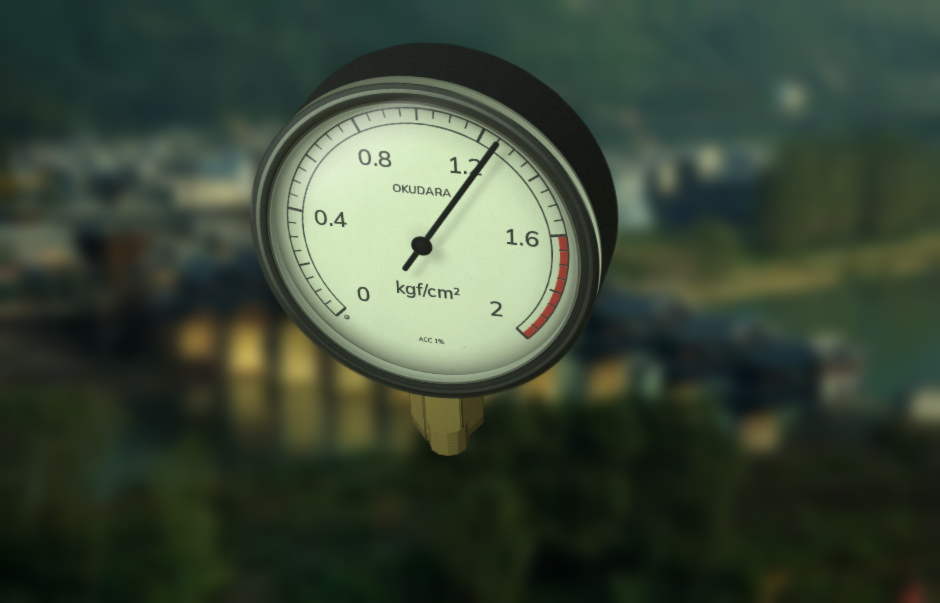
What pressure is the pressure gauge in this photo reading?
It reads 1.25 kg/cm²
